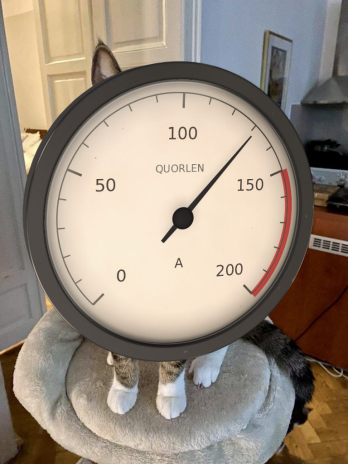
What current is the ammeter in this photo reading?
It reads 130 A
